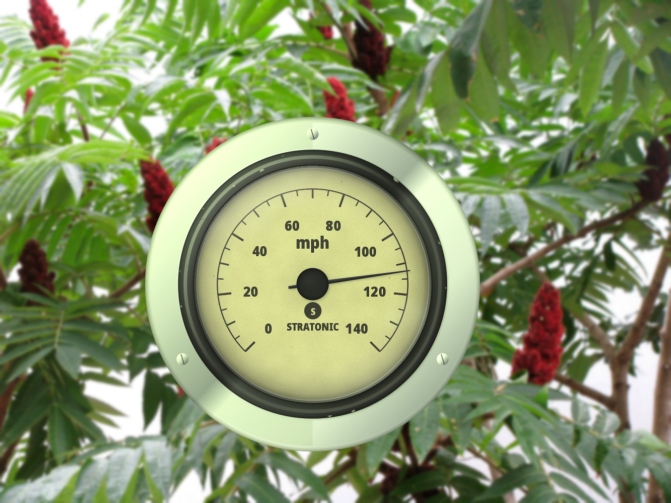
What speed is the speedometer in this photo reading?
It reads 112.5 mph
